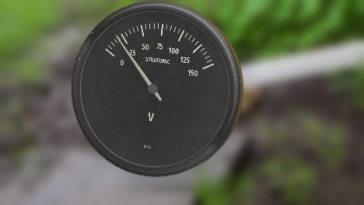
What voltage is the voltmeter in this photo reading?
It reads 20 V
